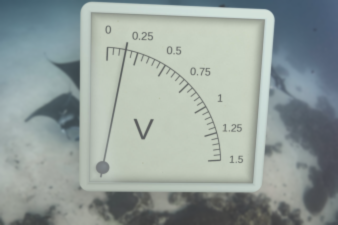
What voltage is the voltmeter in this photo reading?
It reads 0.15 V
